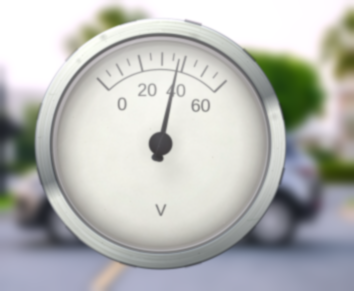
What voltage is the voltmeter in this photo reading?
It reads 37.5 V
